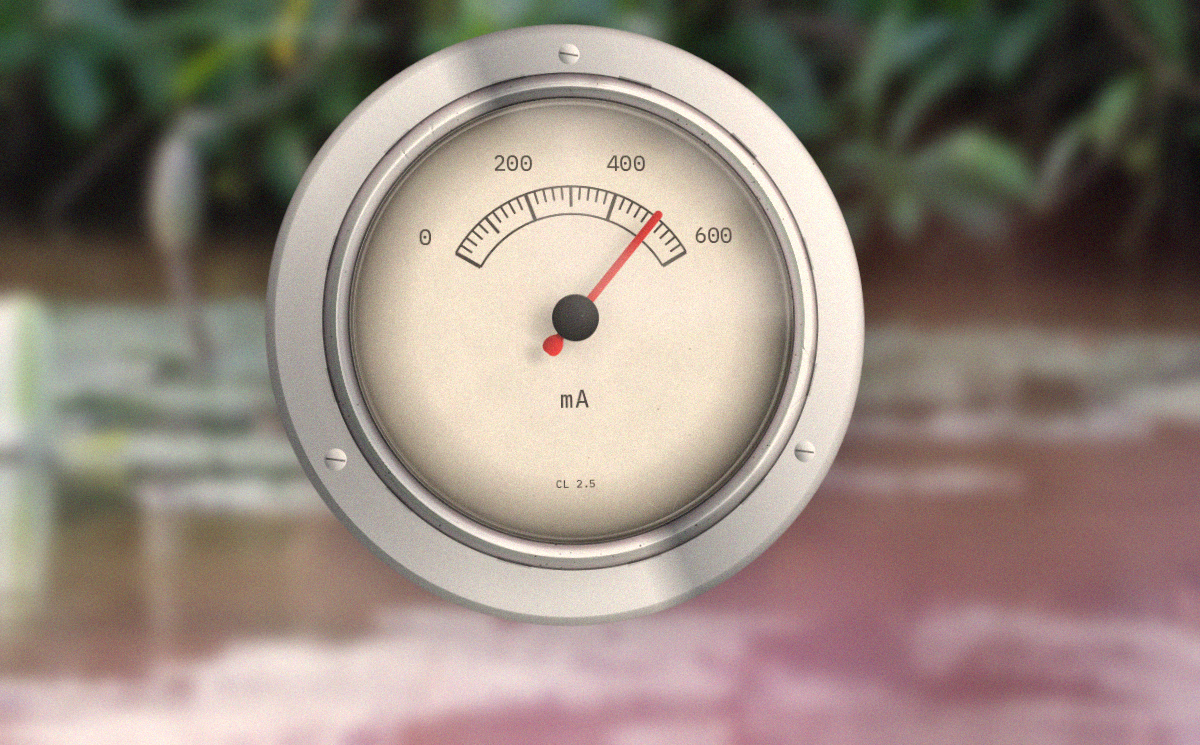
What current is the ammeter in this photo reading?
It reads 500 mA
